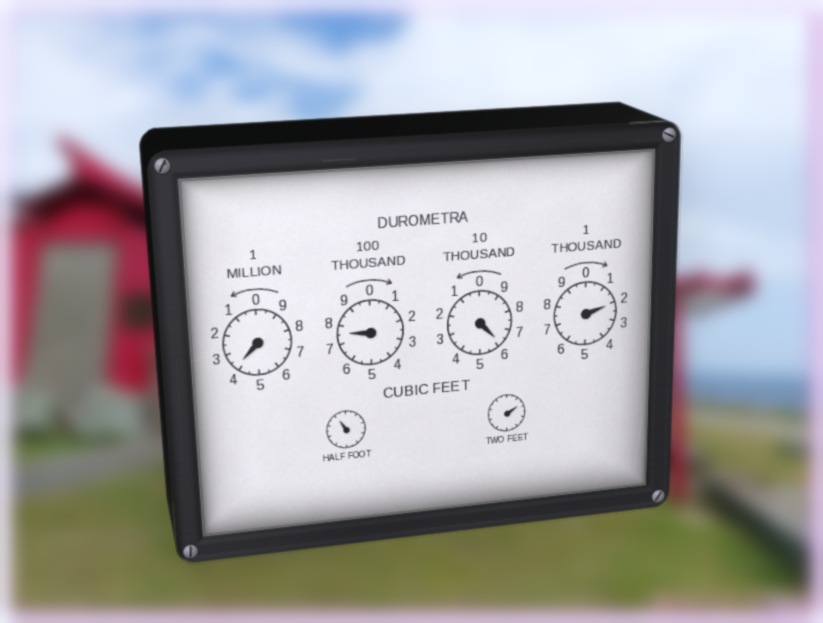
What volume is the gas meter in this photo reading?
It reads 376200 ft³
